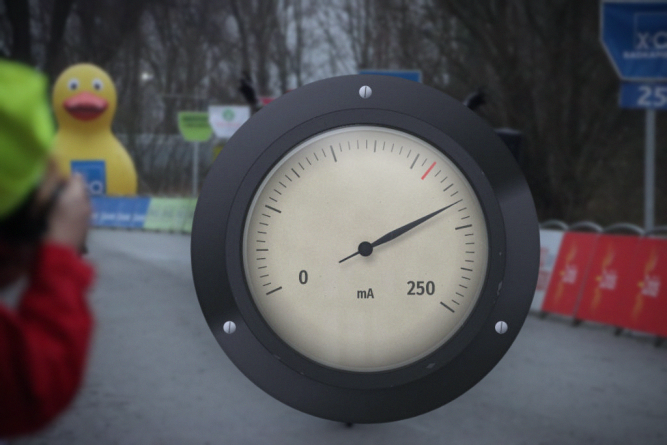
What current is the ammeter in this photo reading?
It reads 185 mA
